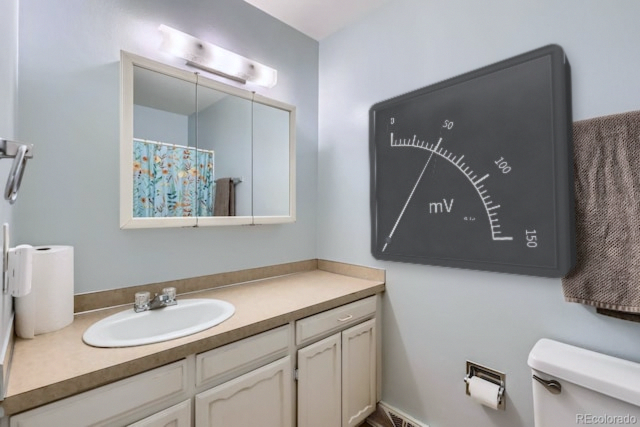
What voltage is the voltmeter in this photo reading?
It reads 50 mV
